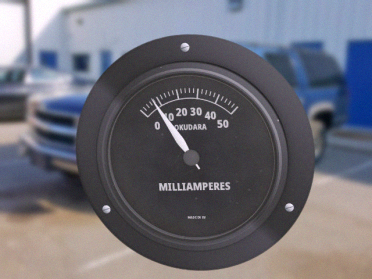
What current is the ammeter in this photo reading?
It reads 8 mA
